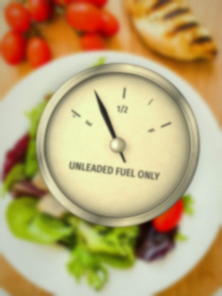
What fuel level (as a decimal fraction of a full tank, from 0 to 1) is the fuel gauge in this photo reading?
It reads 0.25
